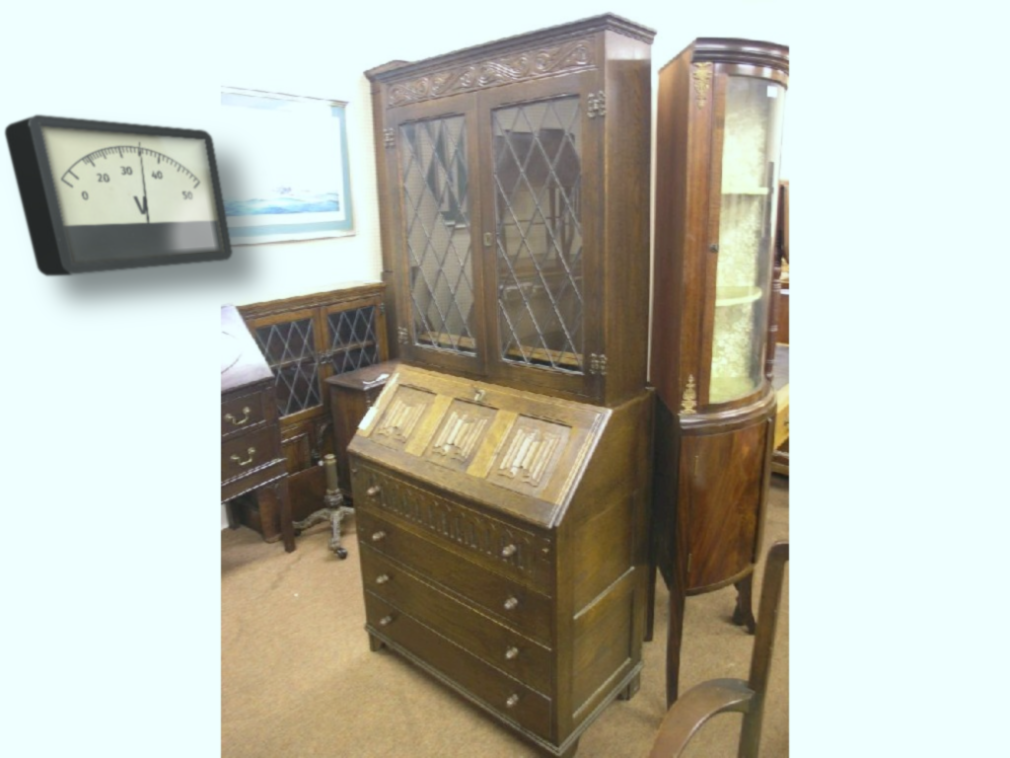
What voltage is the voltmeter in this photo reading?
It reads 35 V
